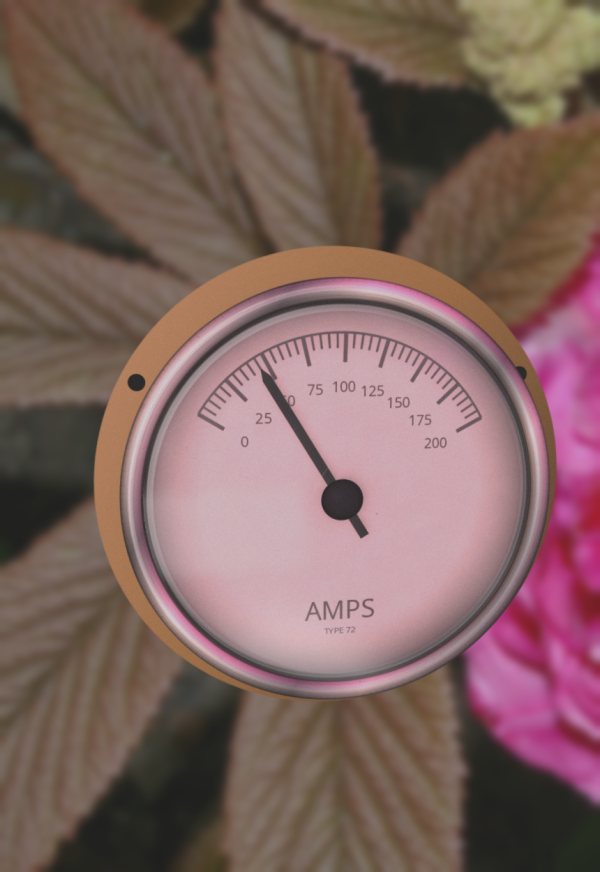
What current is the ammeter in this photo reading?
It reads 45 A
